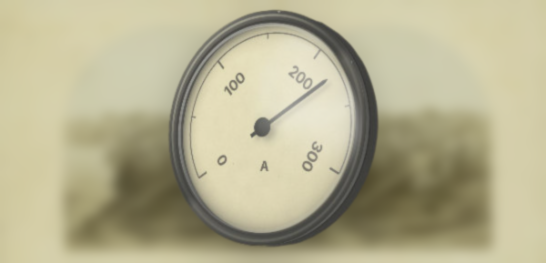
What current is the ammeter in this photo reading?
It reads 225 A
